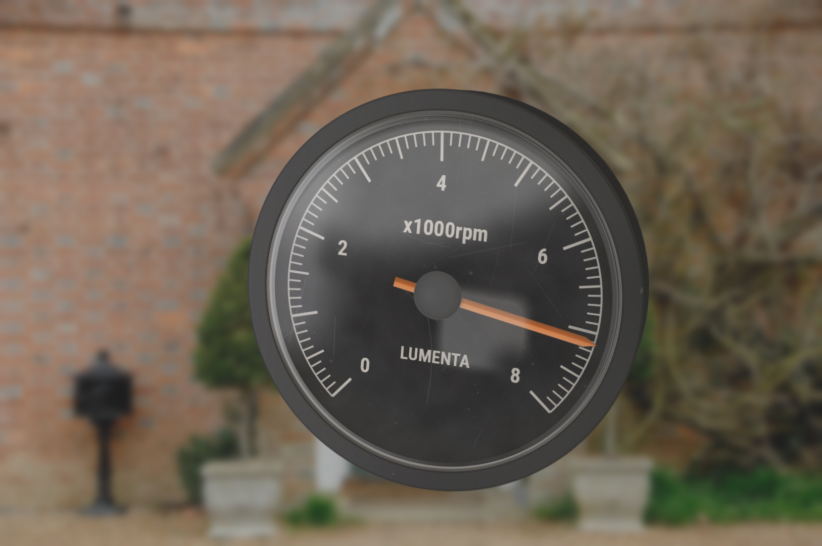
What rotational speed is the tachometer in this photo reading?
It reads 7100 rpm
